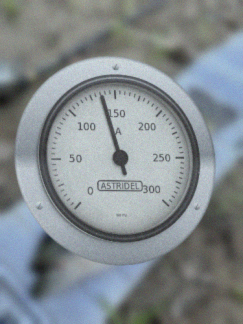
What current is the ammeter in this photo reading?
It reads 135 A
